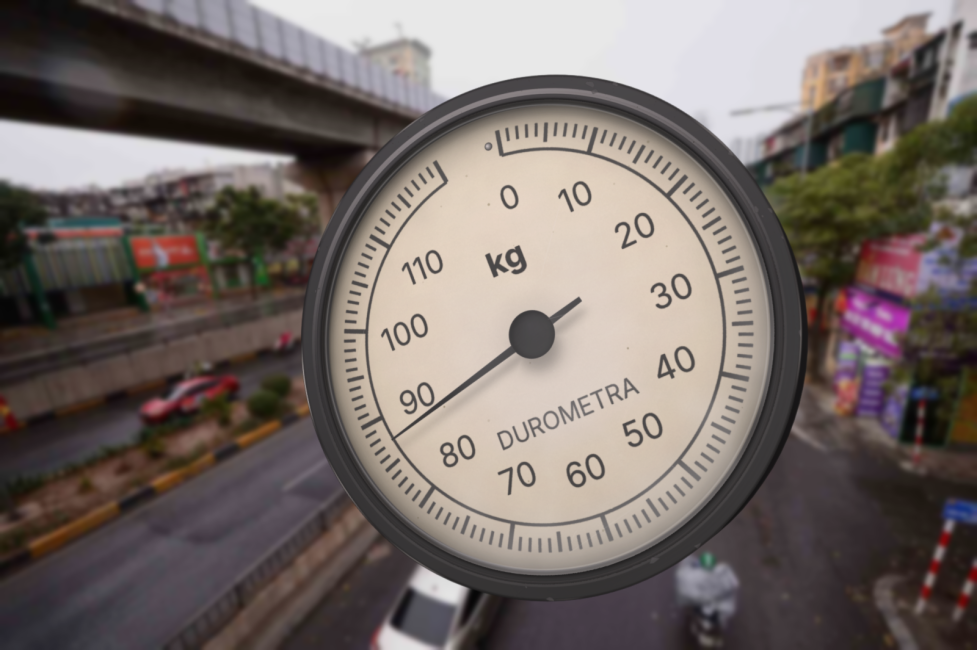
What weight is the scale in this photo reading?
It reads 87 kg
